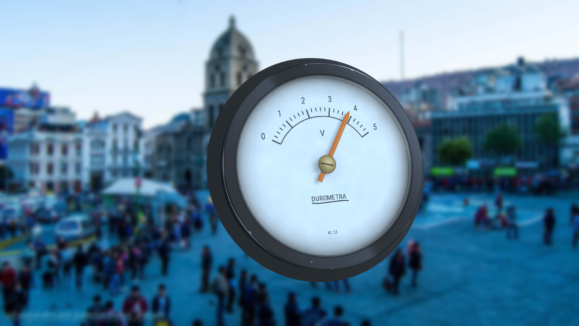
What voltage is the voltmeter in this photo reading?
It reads 3.8 V
